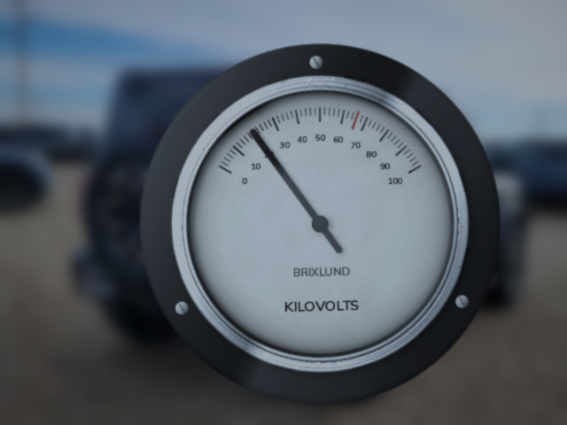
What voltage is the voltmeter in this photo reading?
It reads 20 kV
